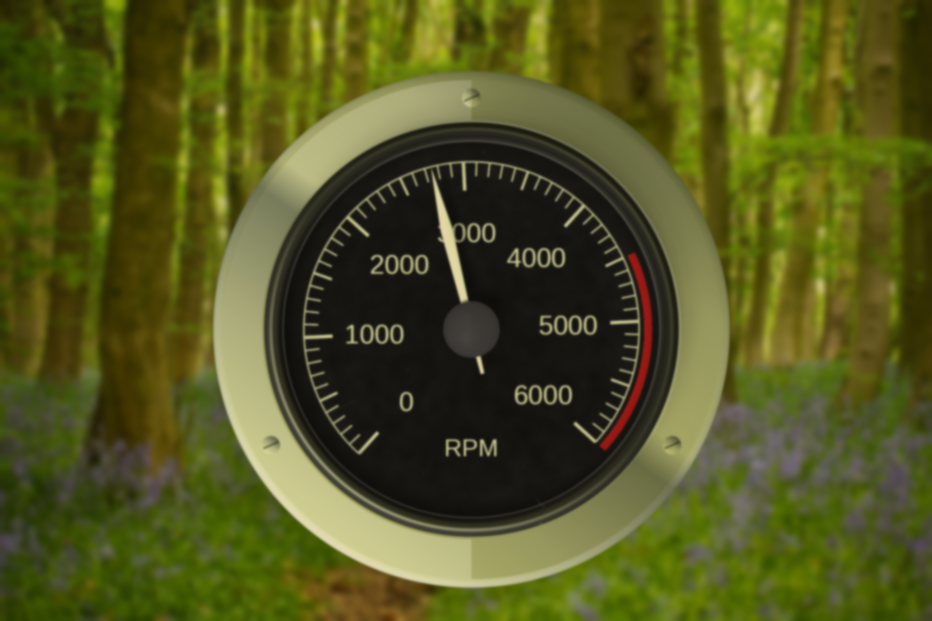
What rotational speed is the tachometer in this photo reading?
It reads 2750 rpm
